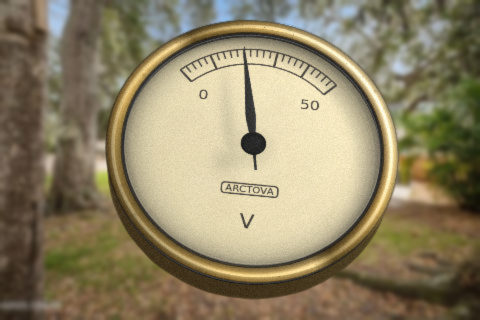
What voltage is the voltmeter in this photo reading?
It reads 20 V
